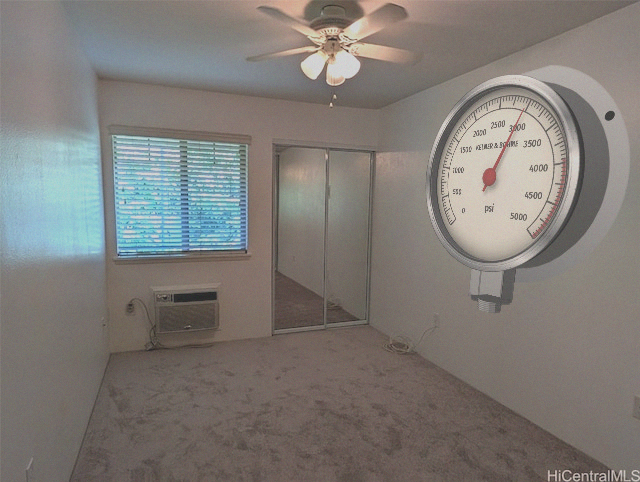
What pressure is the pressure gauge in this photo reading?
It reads 3000 psi
